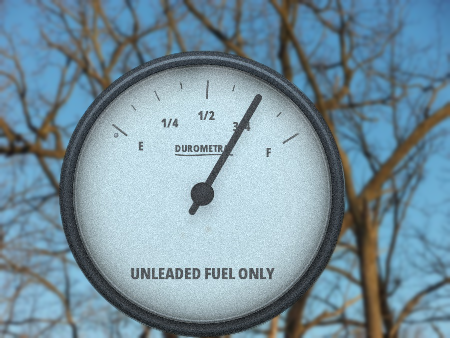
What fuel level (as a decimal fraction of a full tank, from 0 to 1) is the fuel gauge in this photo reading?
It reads 0.75
